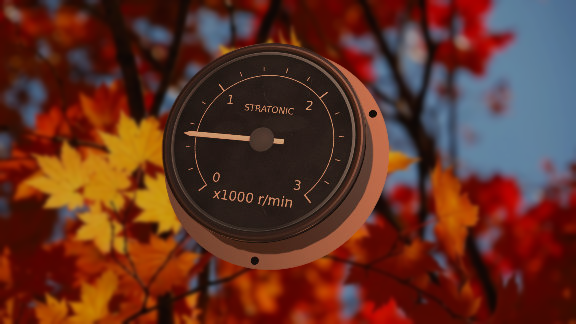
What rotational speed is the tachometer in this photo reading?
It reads 500 rpm
